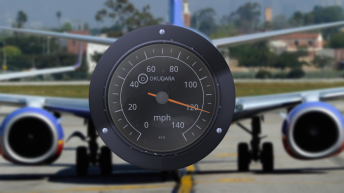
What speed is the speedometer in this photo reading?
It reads 120 mph
